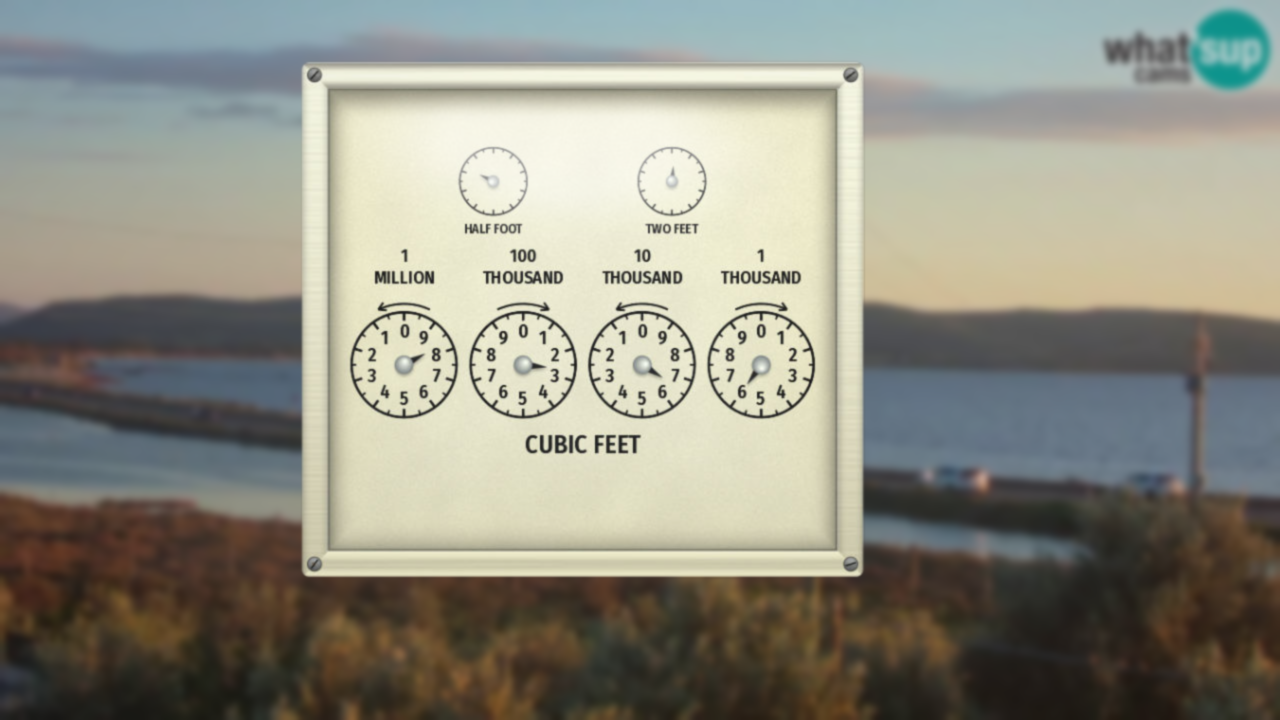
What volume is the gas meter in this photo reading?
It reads 826600 ft³
